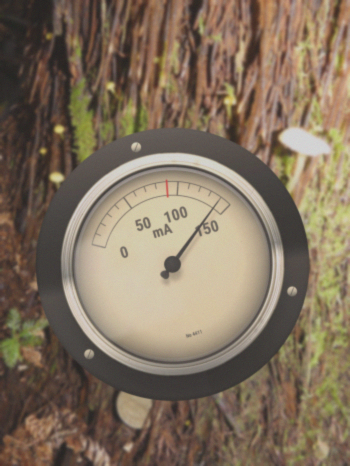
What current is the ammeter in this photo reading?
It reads 140 mA
